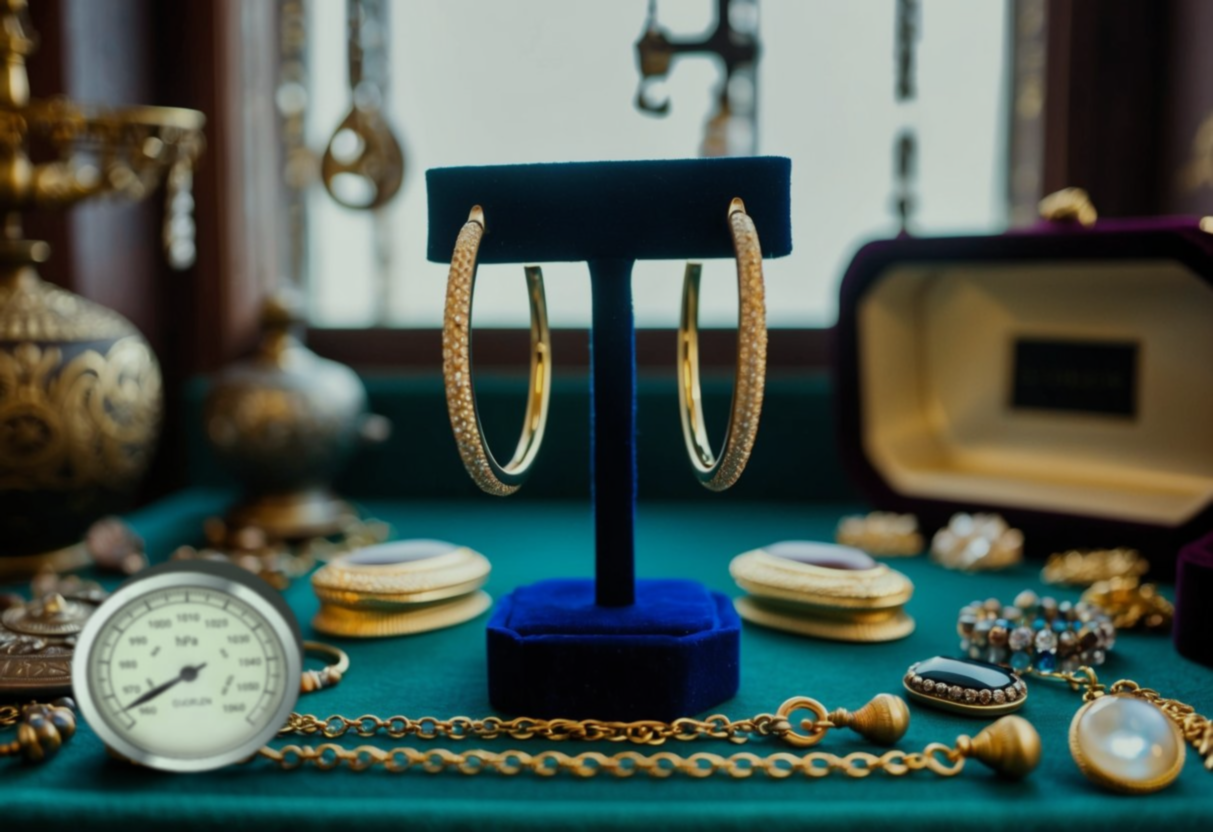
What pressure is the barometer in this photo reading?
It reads 965 hPa
